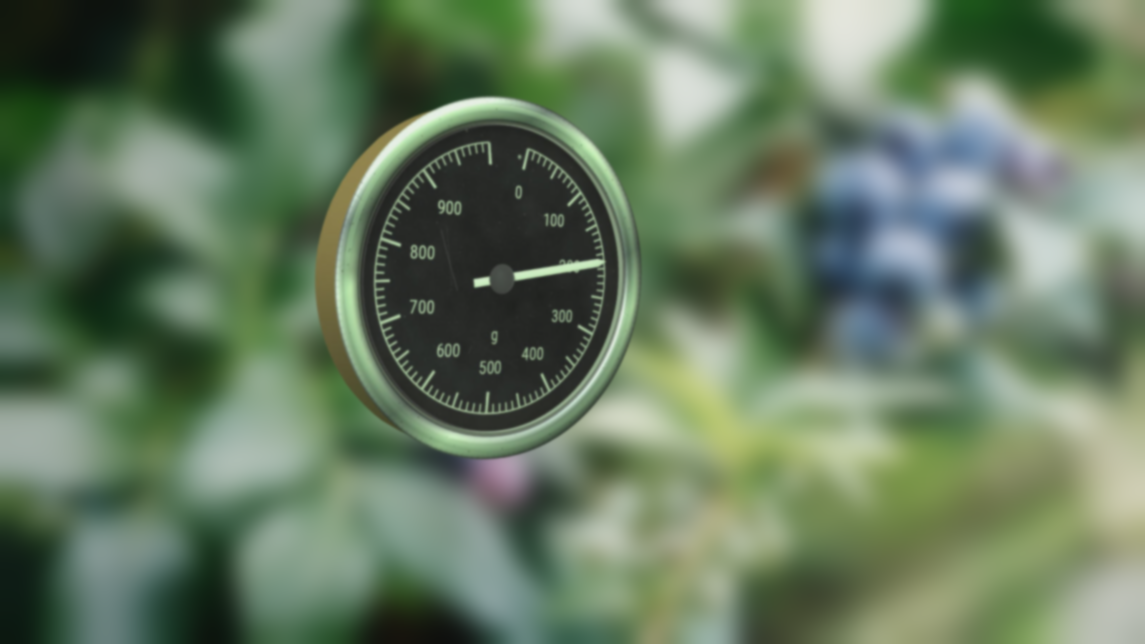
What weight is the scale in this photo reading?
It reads 200 g
